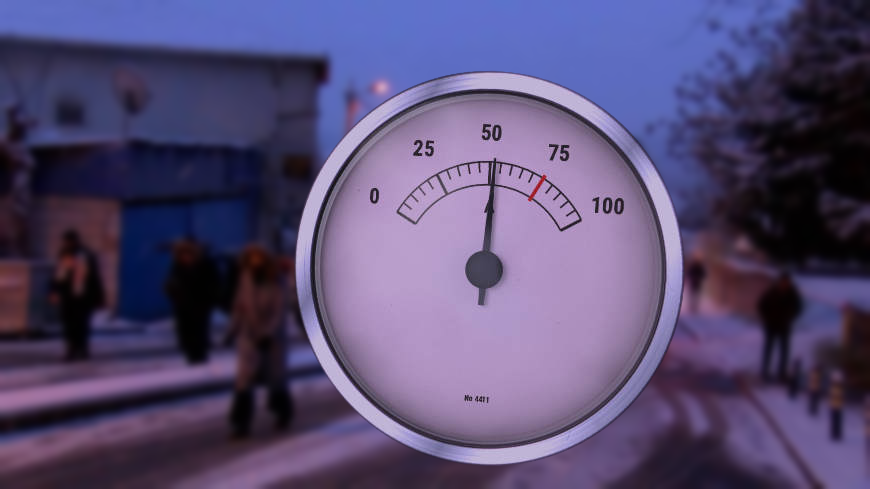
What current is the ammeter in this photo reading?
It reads 52.5 A
